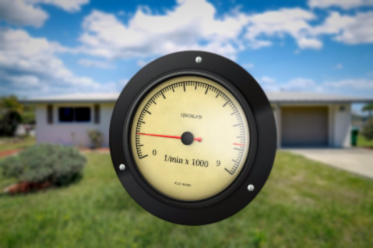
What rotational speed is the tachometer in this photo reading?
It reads 1000 rpm
